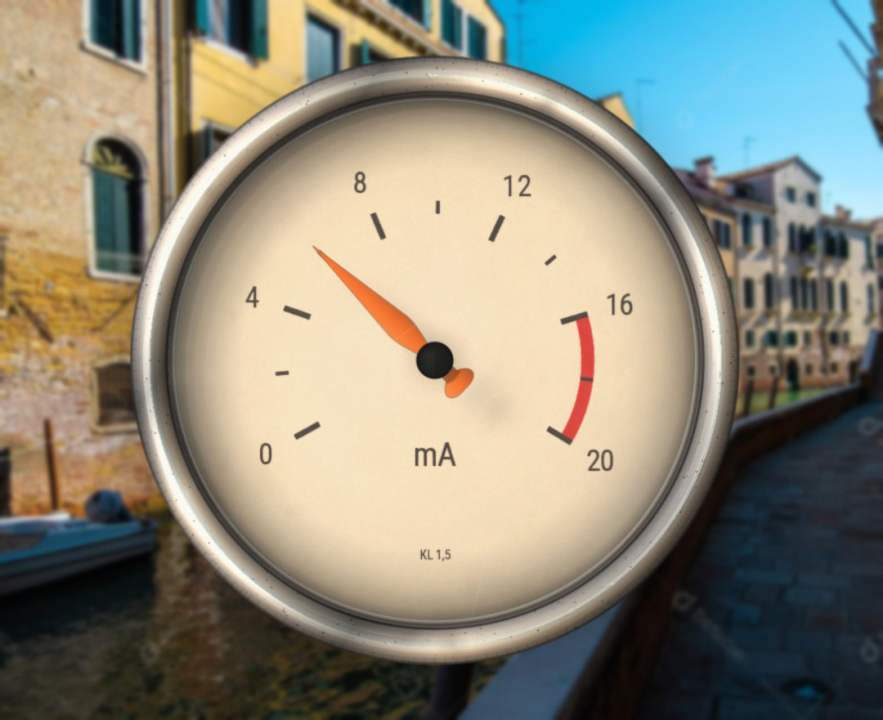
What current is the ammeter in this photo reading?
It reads 6 mA
